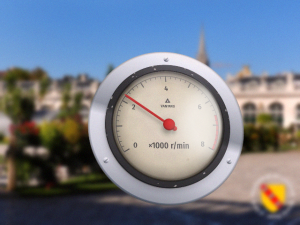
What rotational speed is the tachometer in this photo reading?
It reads 2200 rpm
